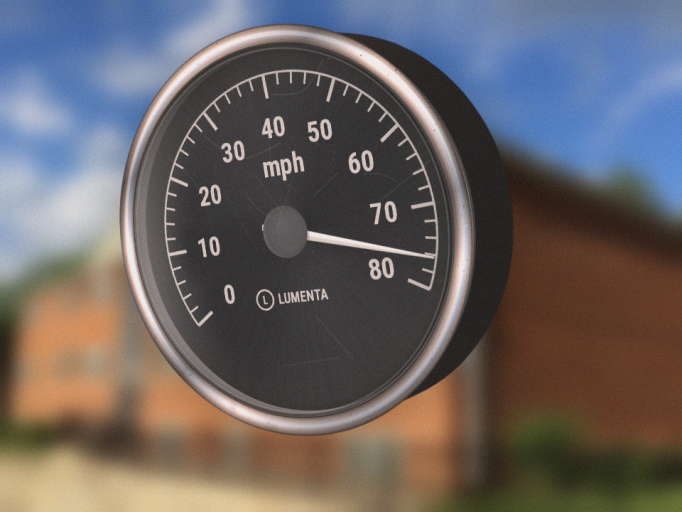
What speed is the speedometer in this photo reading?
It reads 76 mph
